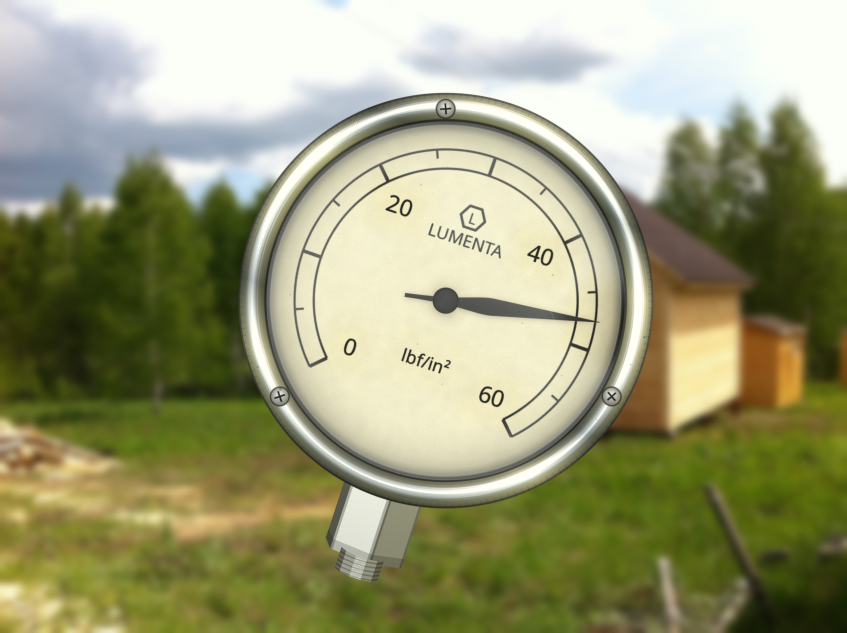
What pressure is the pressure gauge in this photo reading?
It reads 47.5 psi
